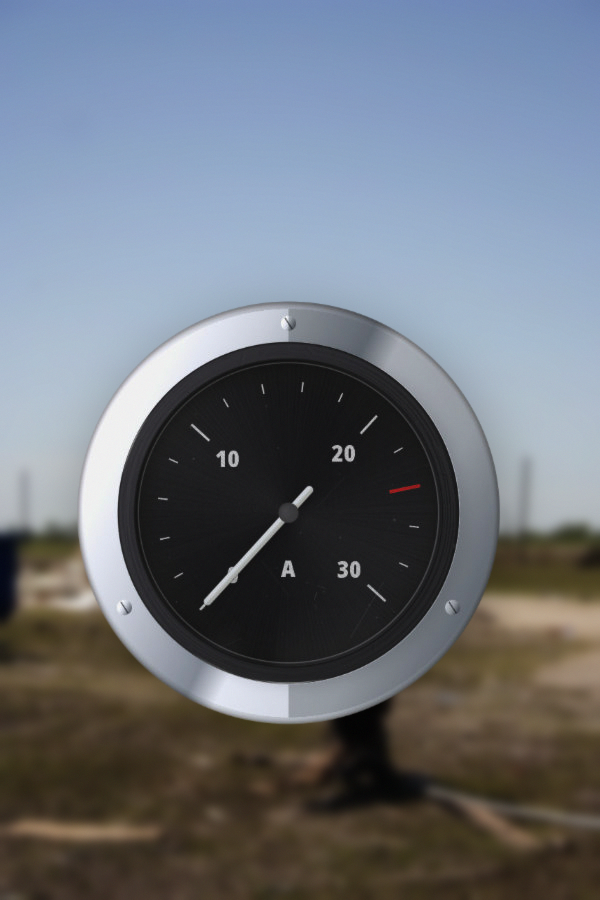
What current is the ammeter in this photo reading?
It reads 0 A
